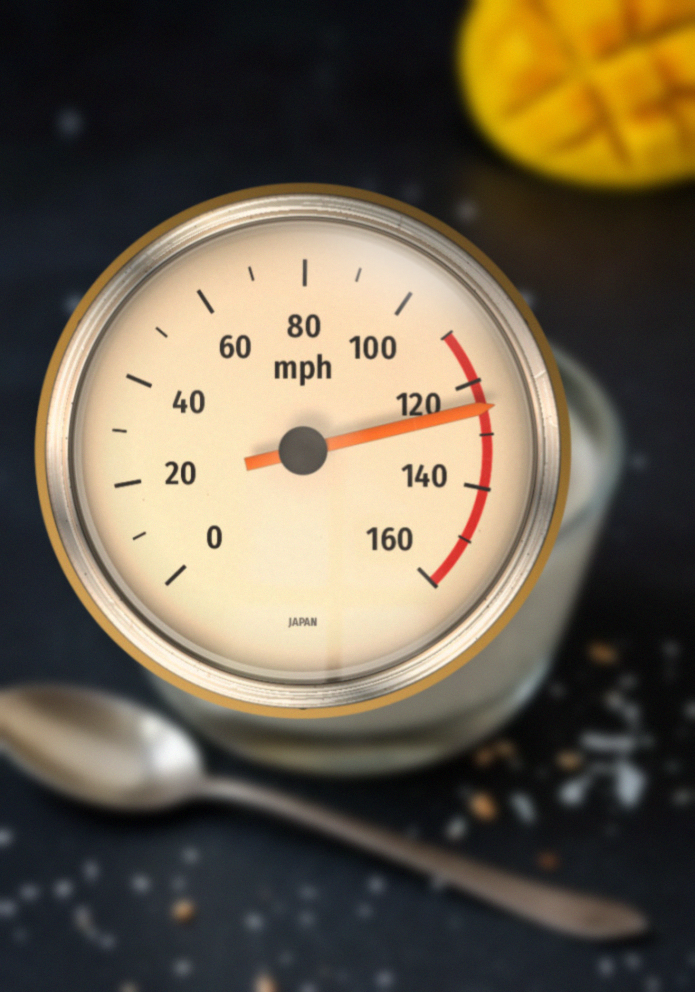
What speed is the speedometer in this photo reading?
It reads 125 mph
